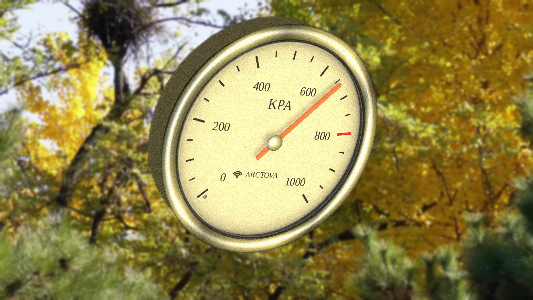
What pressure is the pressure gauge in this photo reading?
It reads 650 kPa
